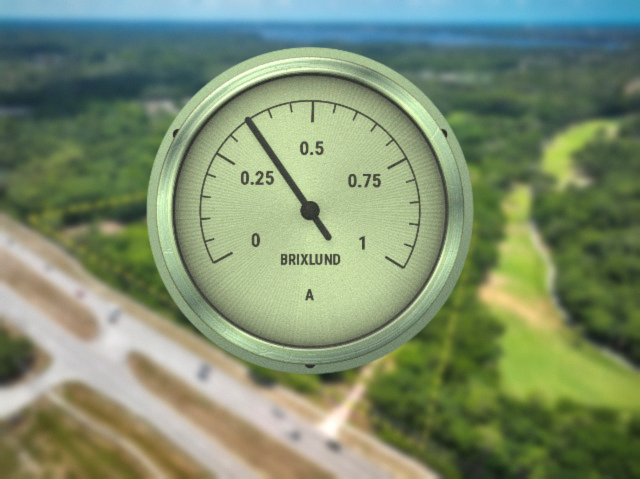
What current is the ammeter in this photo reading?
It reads 0.35 A
